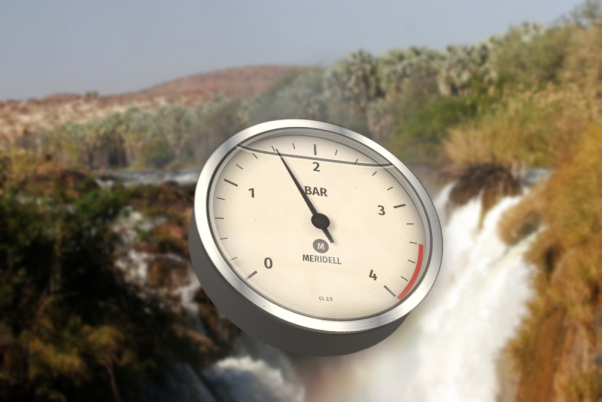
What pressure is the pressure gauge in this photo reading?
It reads 1.6 bar
